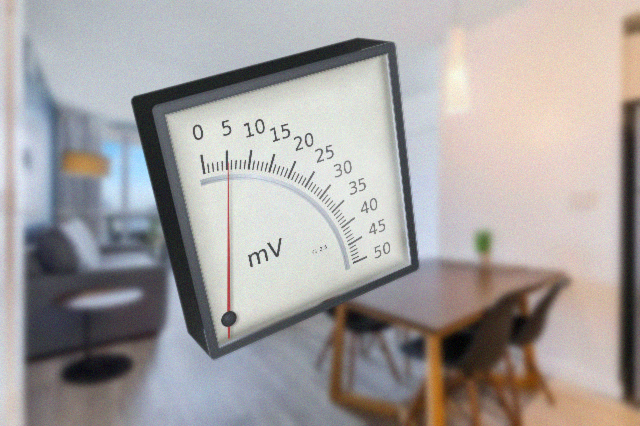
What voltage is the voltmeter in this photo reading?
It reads 5 mV
